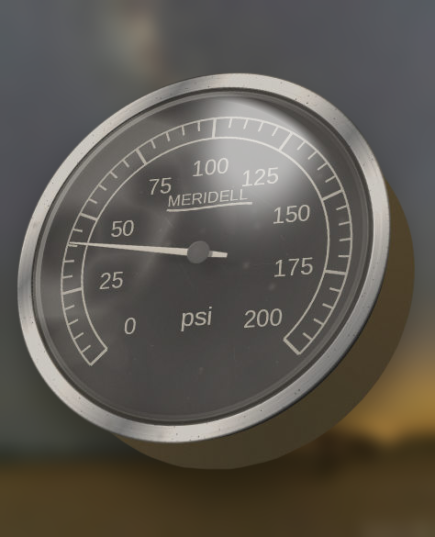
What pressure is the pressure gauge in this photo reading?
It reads 40 psi
